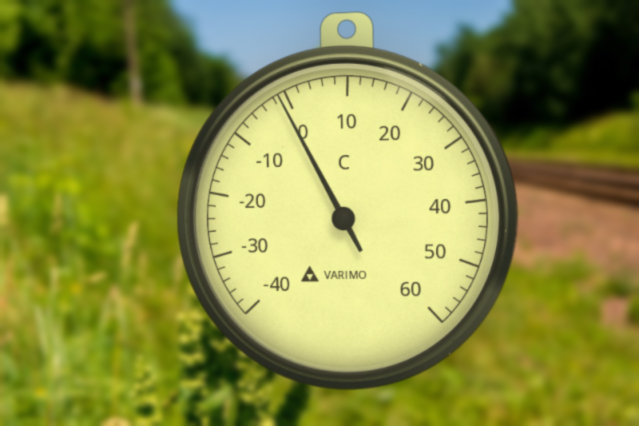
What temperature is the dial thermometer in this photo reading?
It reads -1 °C
